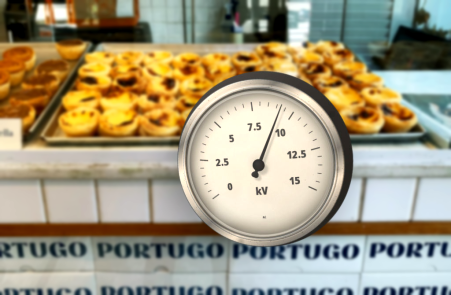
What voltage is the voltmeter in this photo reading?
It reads 9.25 kV
